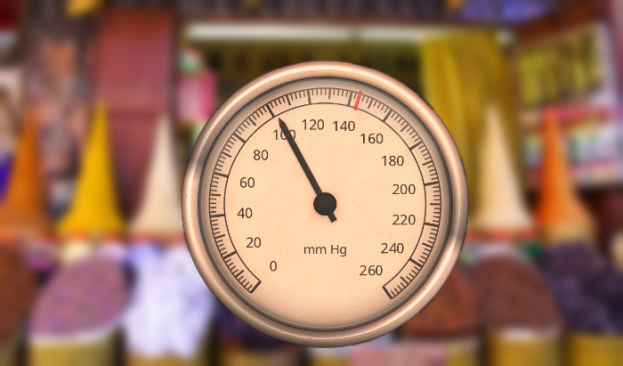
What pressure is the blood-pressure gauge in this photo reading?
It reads 102 mmHg
